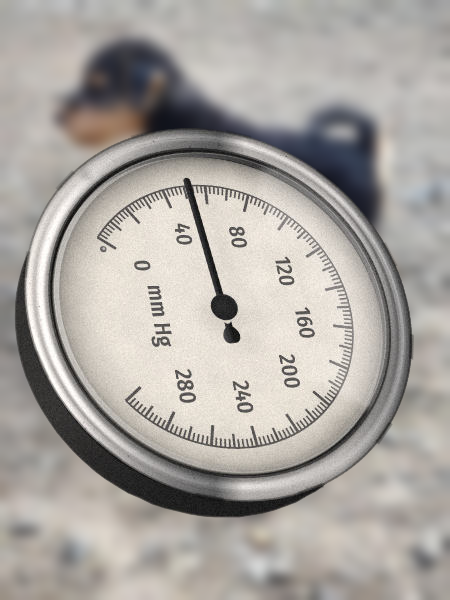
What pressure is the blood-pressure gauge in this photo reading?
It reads 50 mmHg
